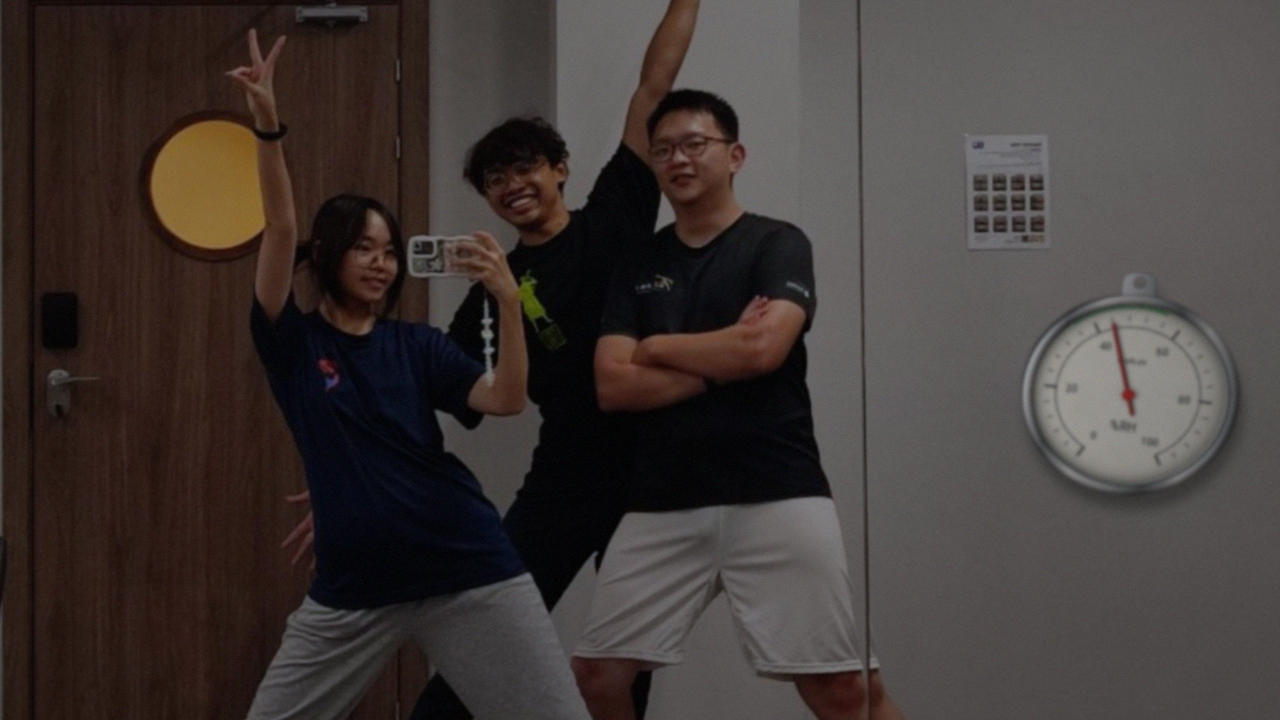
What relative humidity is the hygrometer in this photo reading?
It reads 44 %
